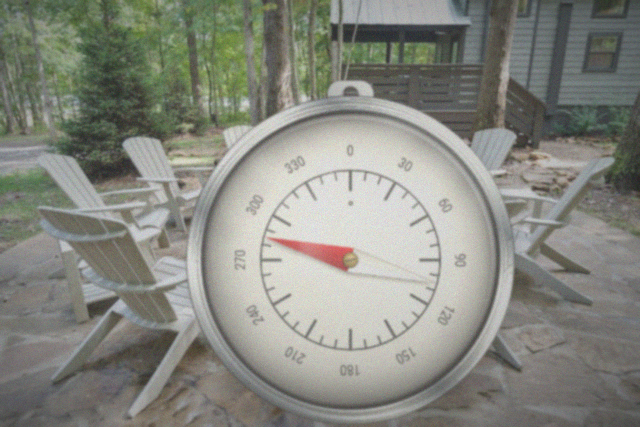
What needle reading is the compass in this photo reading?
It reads 285 °
